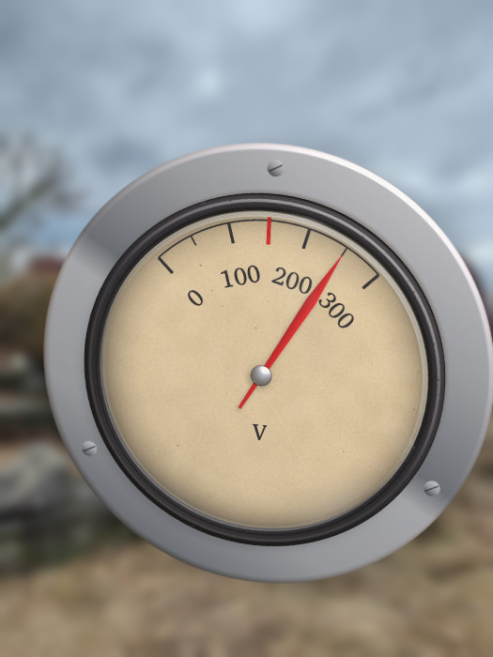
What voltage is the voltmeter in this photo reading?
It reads 250 V
